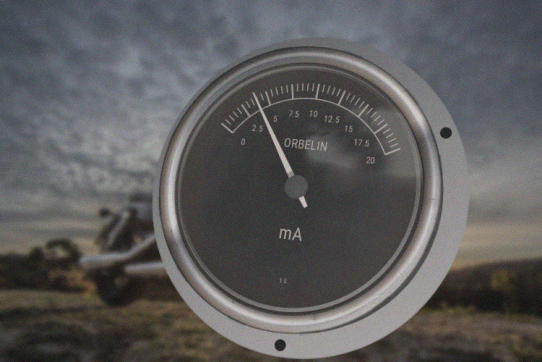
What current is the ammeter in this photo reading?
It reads 4 mA
